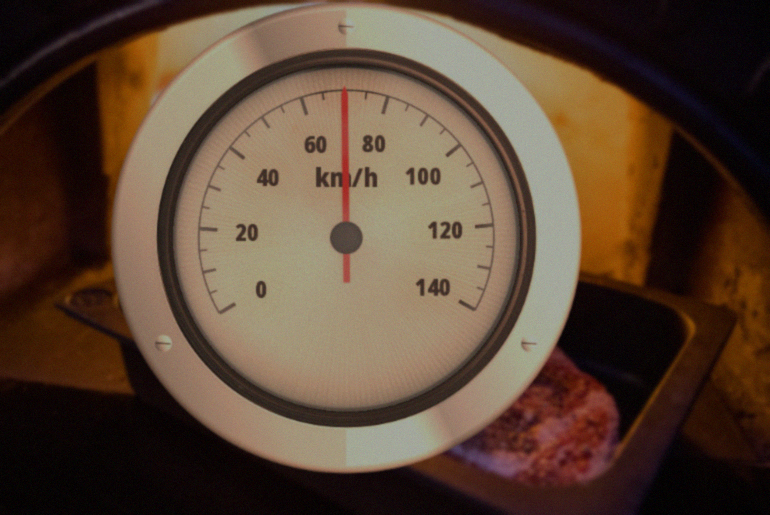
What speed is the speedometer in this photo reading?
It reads 70 km/h
